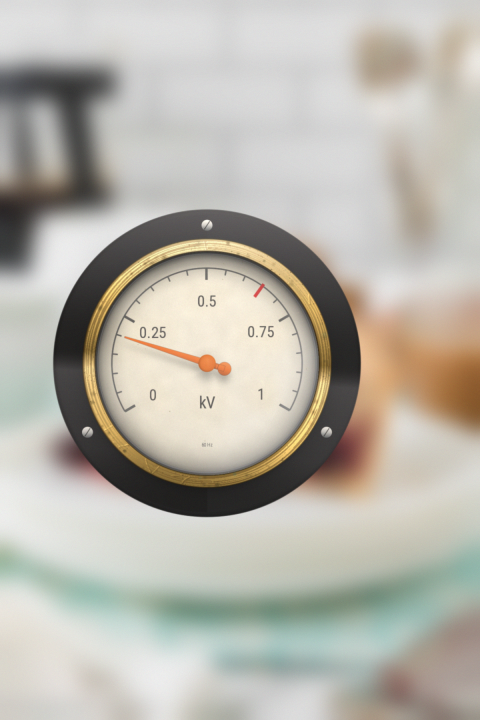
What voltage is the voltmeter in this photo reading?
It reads 0.2 kV
